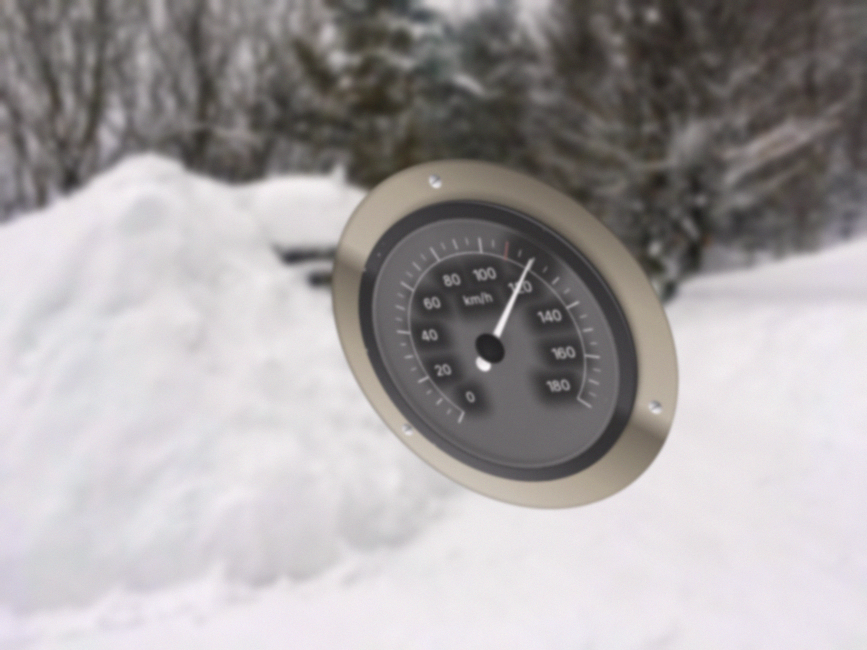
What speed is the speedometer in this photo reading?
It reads 120 km/h
